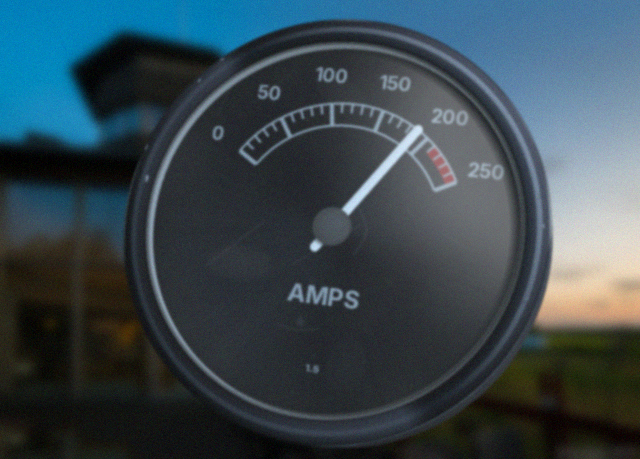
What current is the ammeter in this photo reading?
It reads 190 A
